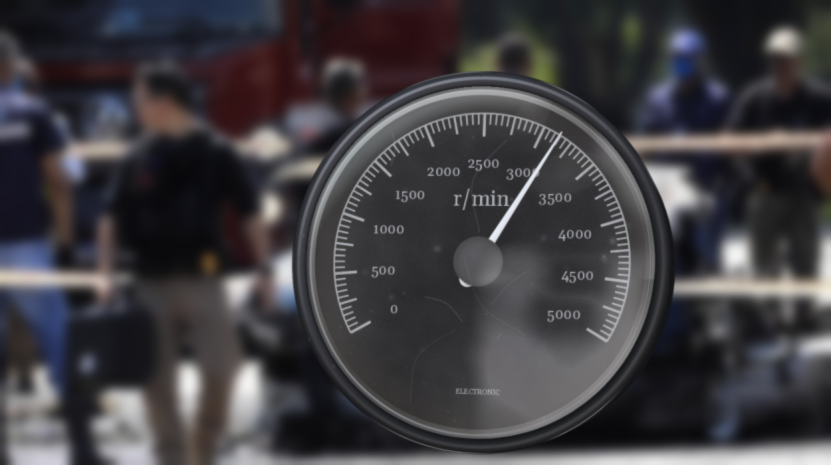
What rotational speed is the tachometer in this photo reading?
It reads 3150 rpm
